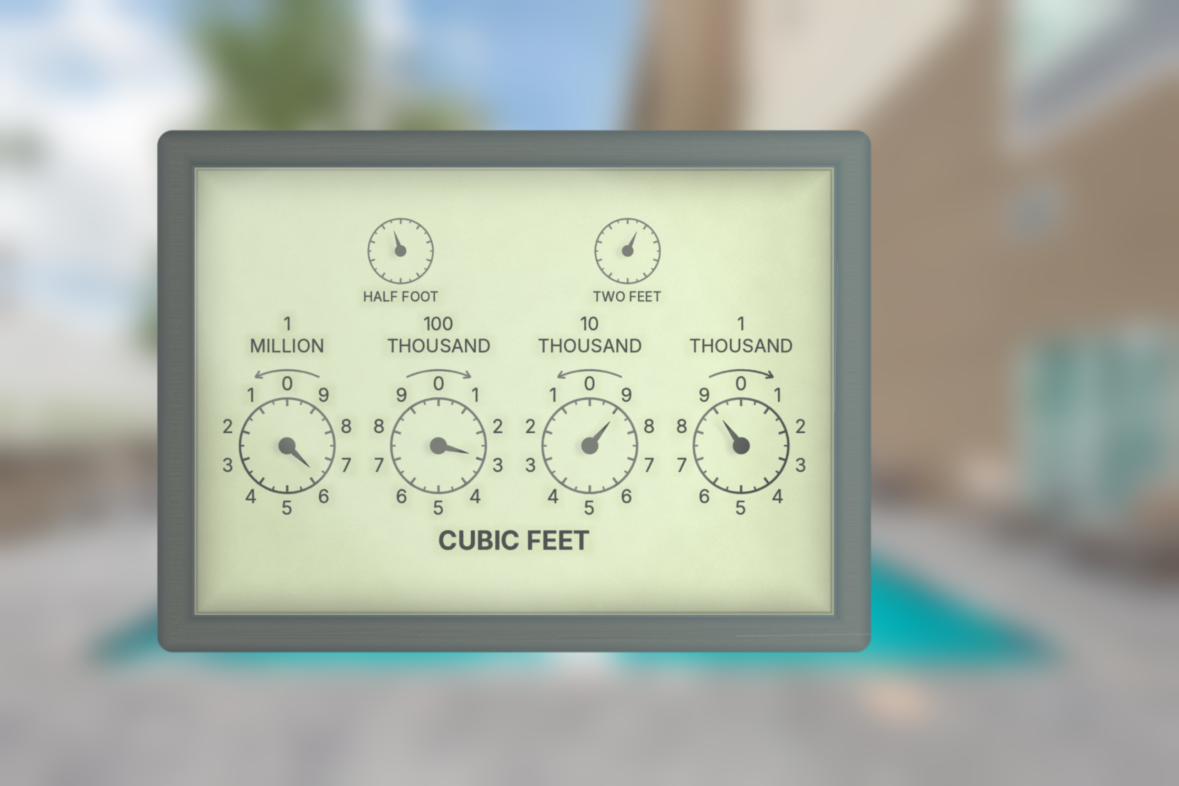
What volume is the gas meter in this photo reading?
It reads 628900 ft³
